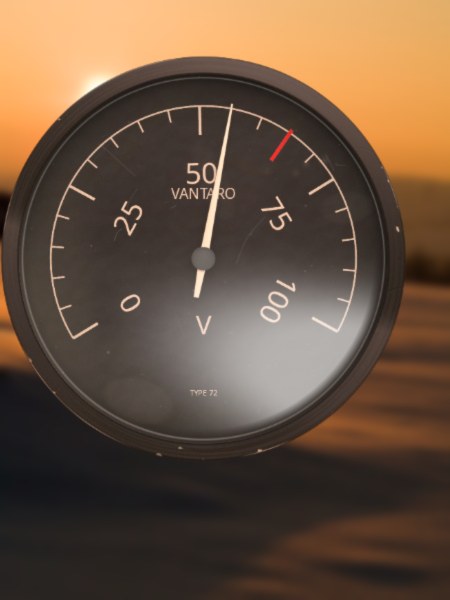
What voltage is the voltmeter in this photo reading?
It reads 55 V
